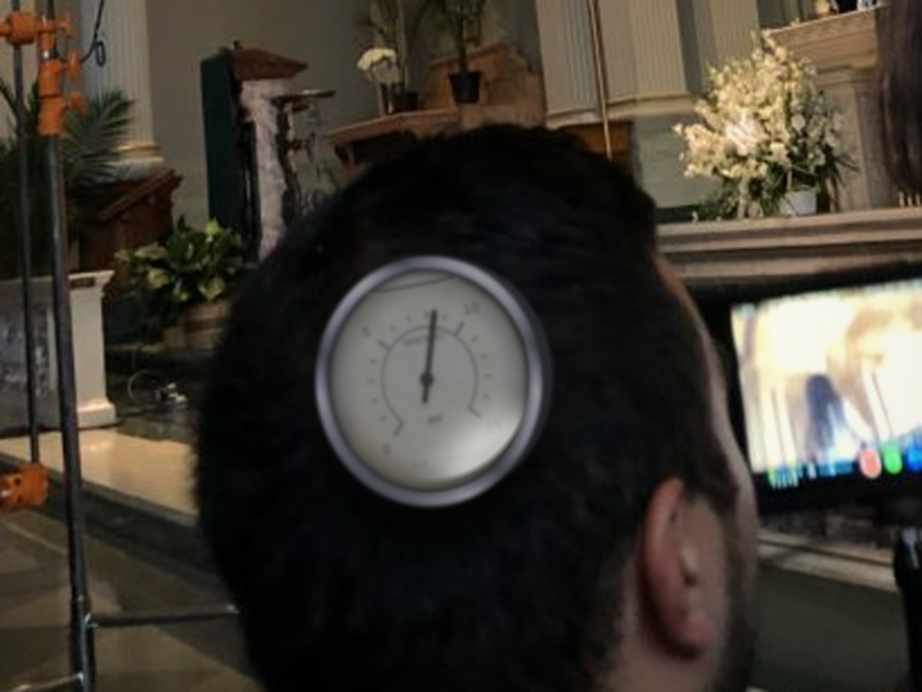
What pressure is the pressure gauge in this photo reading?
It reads 8.5 psi
